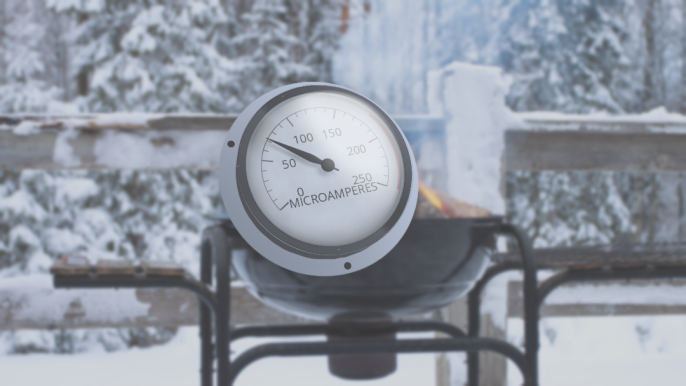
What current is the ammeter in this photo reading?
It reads 70 µA
